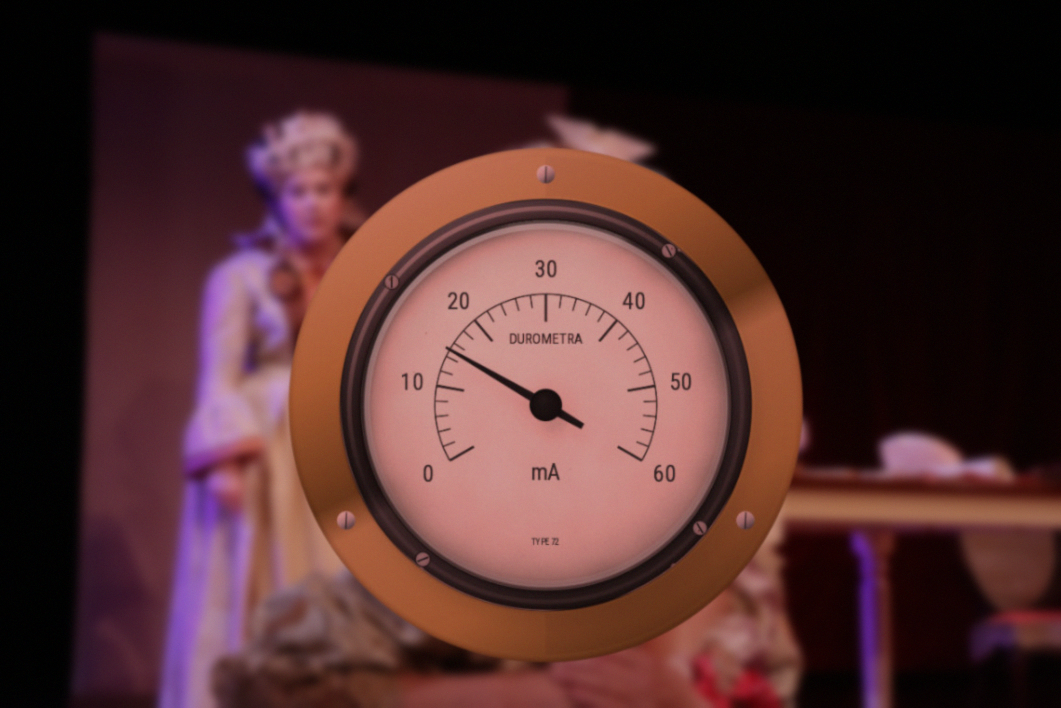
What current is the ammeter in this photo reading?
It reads 15 mA
